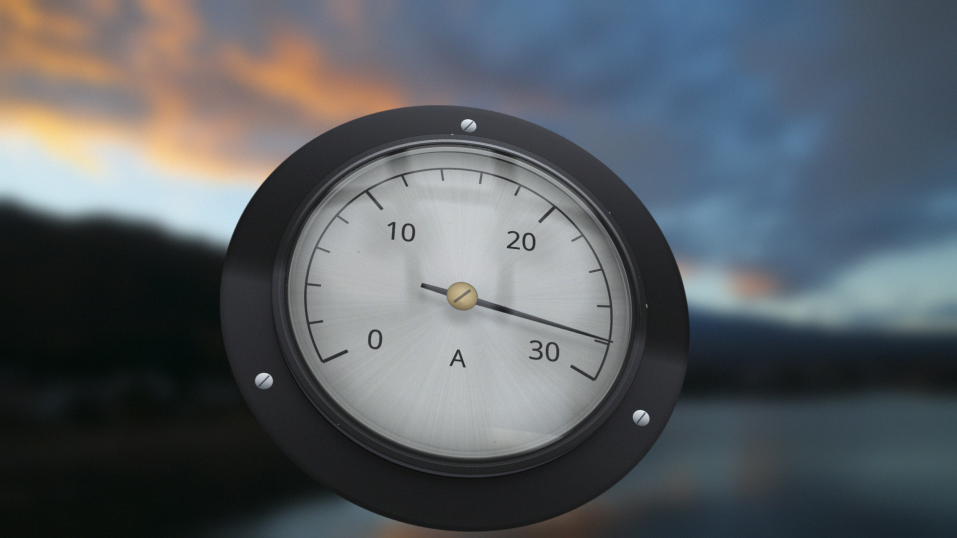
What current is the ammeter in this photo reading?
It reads 28 A
